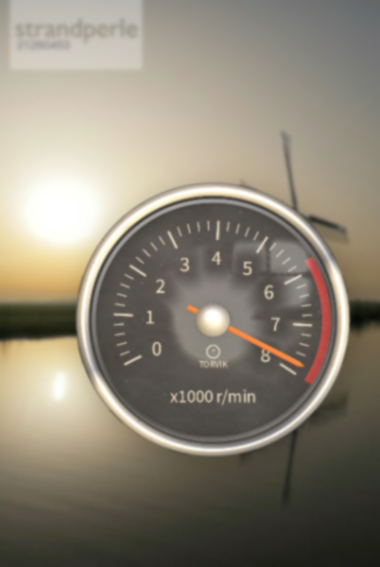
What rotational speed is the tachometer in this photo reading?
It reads 7800 rpm
